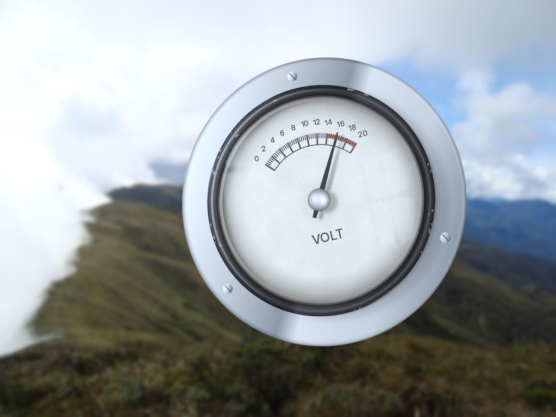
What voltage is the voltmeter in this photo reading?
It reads 16 V
